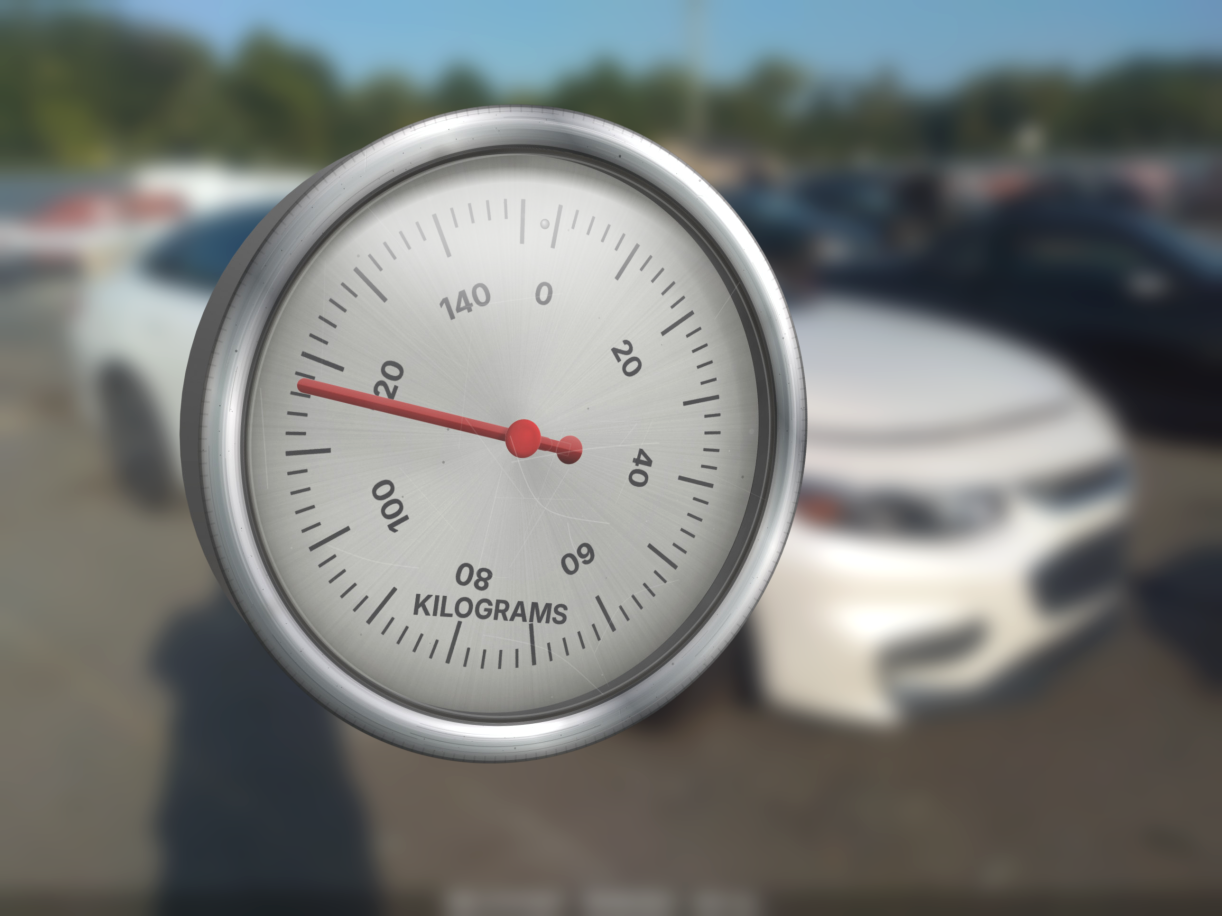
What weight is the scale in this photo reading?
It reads 117 kg
